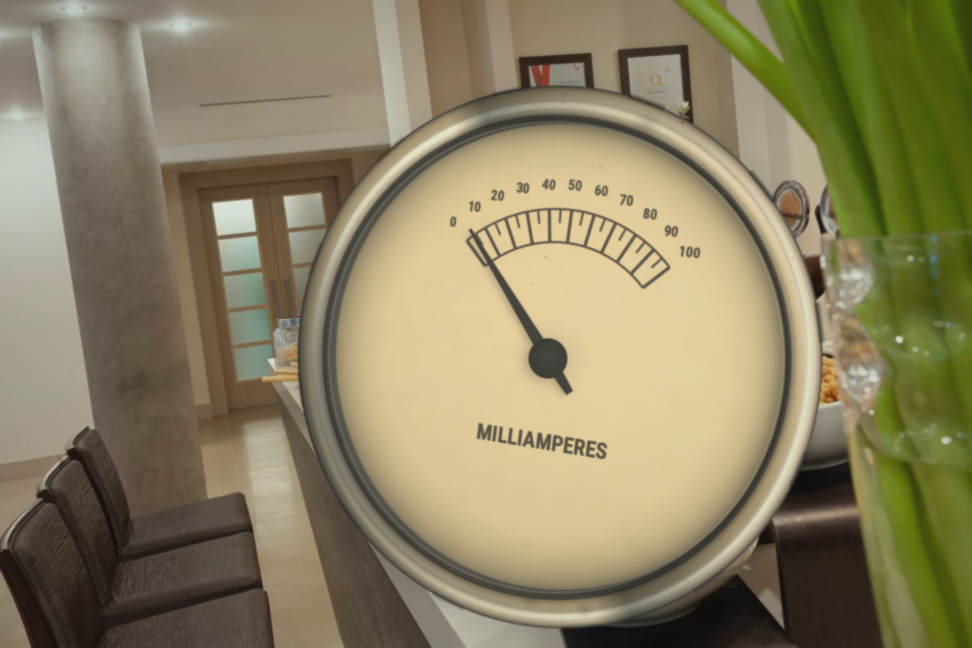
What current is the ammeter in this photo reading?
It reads 5 mA
